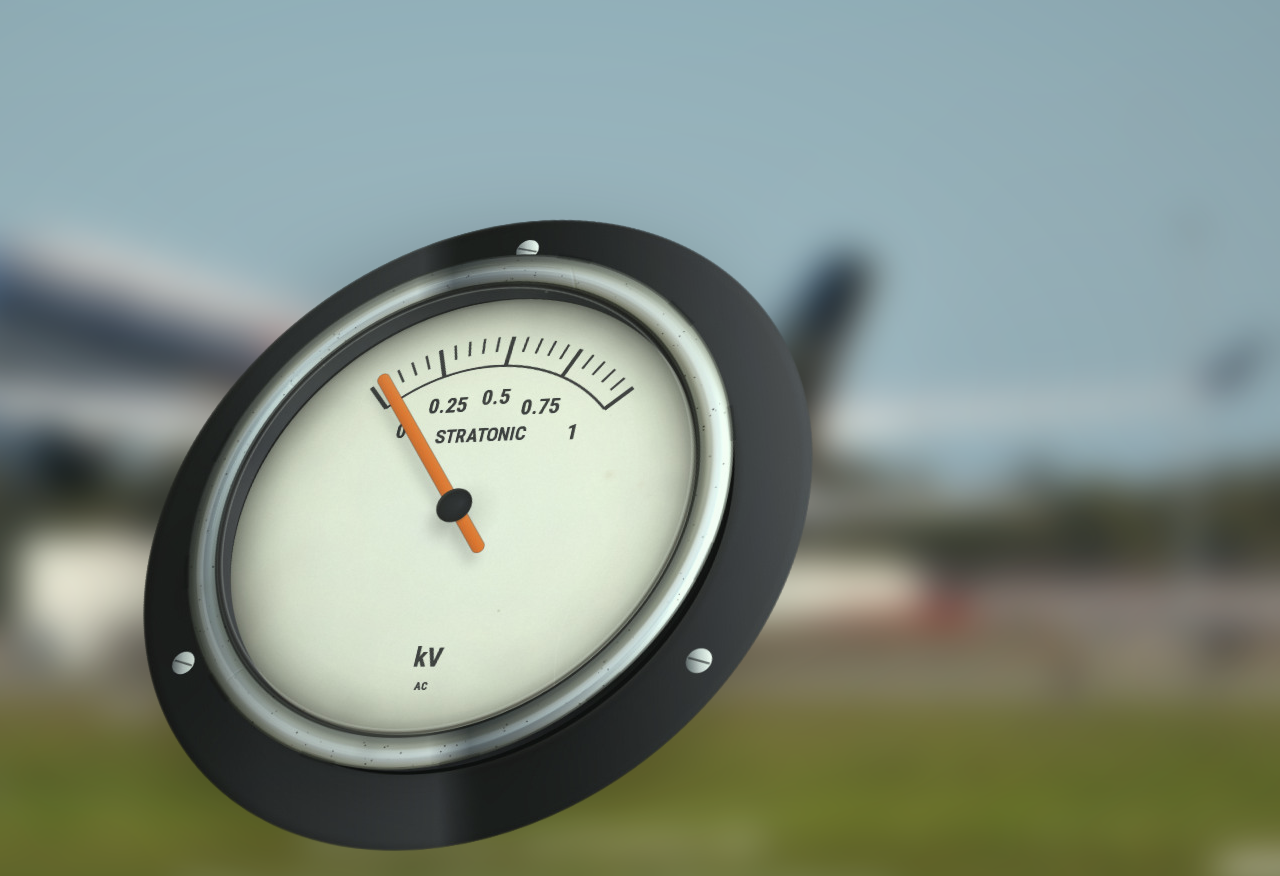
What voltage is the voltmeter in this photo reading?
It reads 0.05 kV
